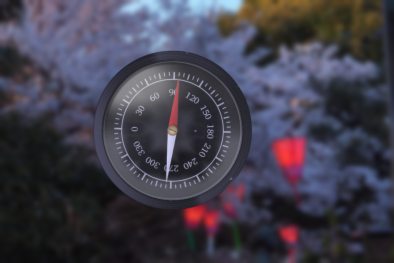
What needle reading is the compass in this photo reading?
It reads 95 °
